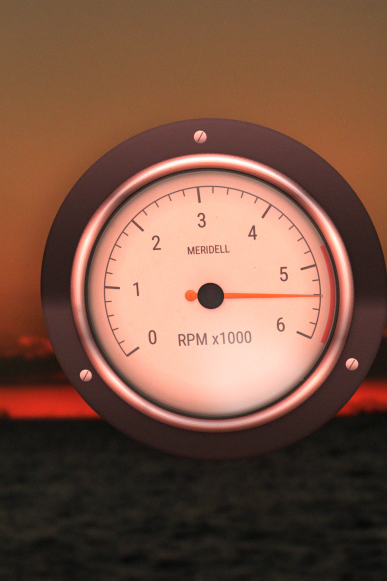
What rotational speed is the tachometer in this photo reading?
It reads 5400 rpm
